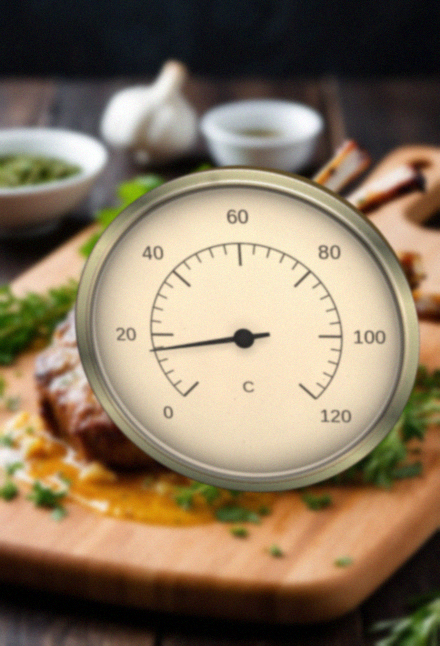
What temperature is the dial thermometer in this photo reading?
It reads 16 °C
